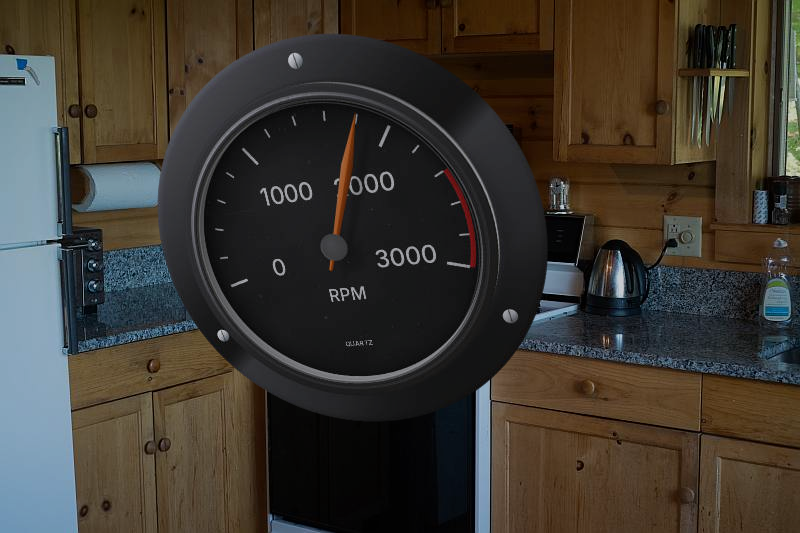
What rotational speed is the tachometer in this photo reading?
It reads 1800 rpm
